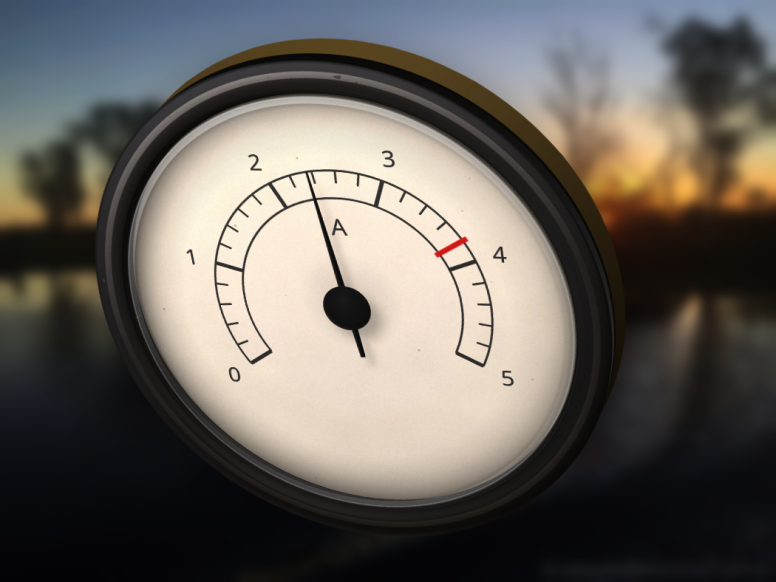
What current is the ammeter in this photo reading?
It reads 2.4 A
